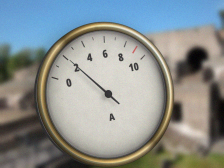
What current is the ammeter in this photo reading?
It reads 2 A
